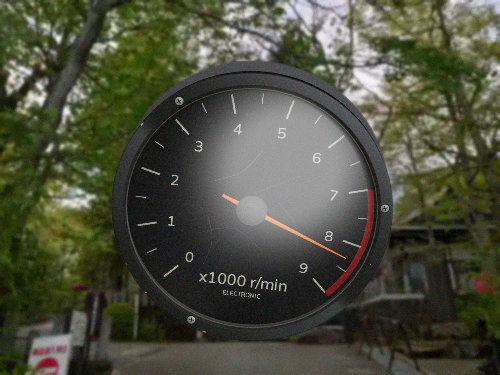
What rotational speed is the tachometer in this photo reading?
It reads 8250 rpm
